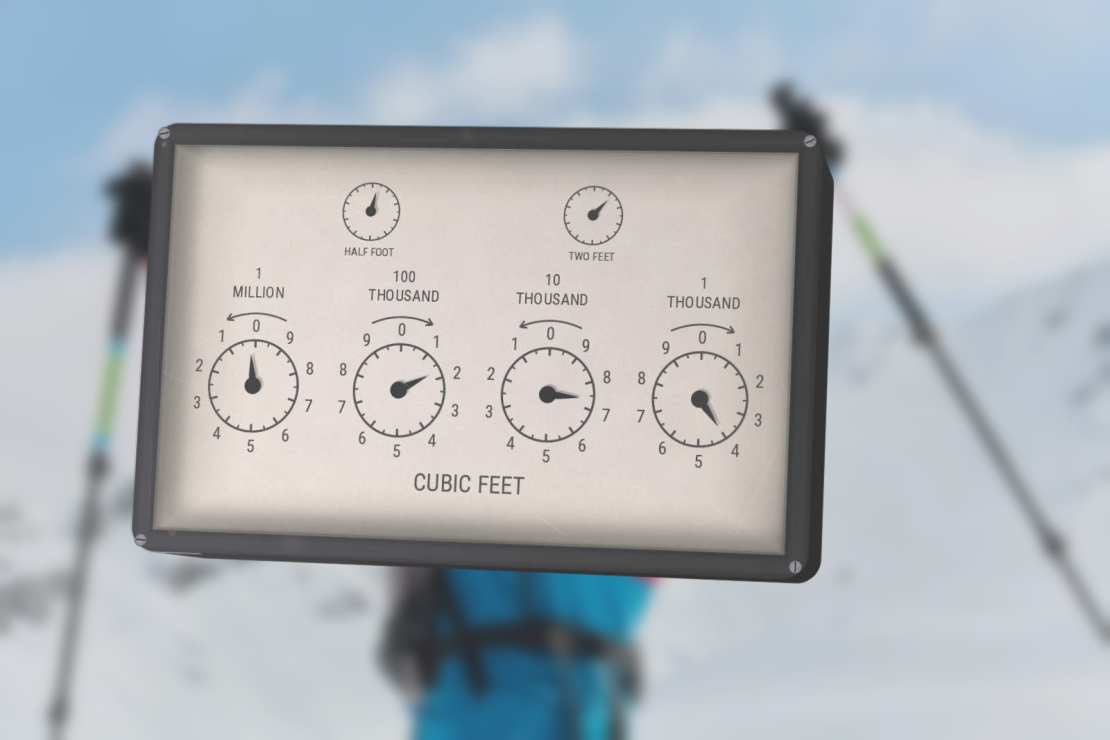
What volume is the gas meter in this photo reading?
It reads 17400 ft³
